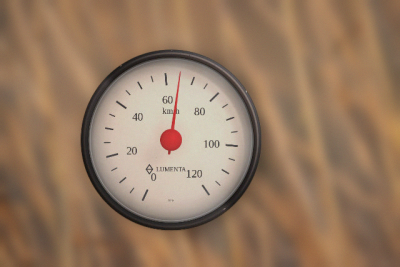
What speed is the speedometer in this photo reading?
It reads 65 km/h
